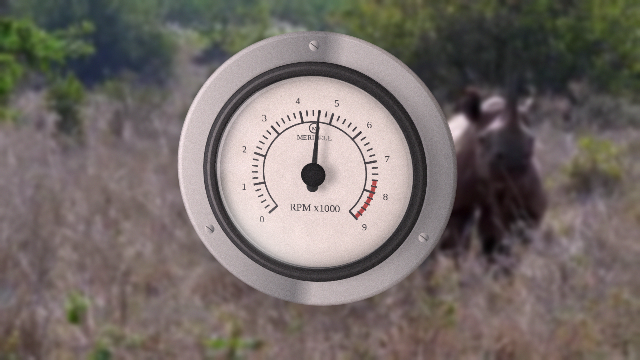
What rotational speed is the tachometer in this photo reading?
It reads 4600 rpm
